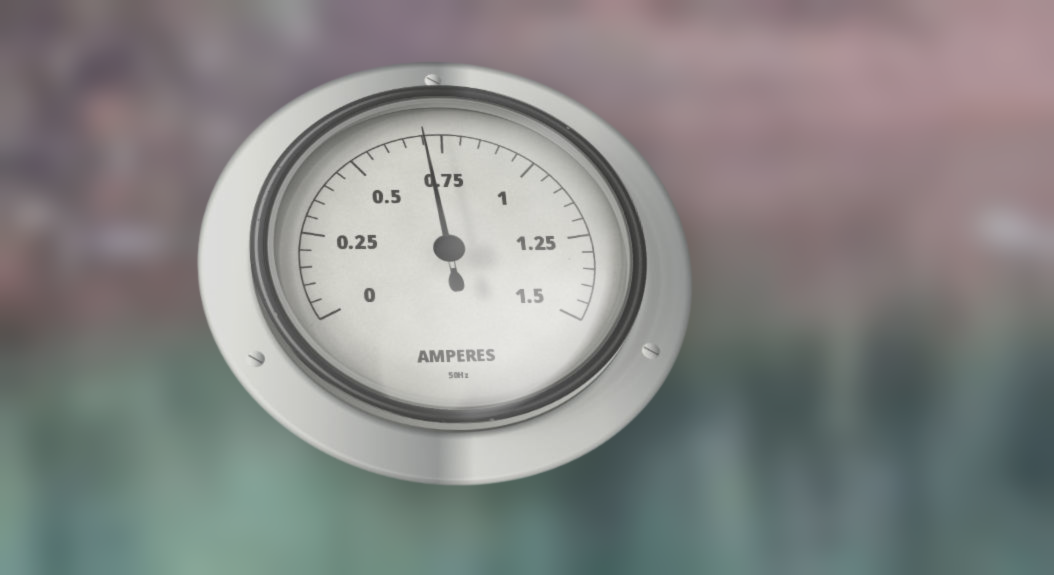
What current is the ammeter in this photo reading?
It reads 0.7 A
